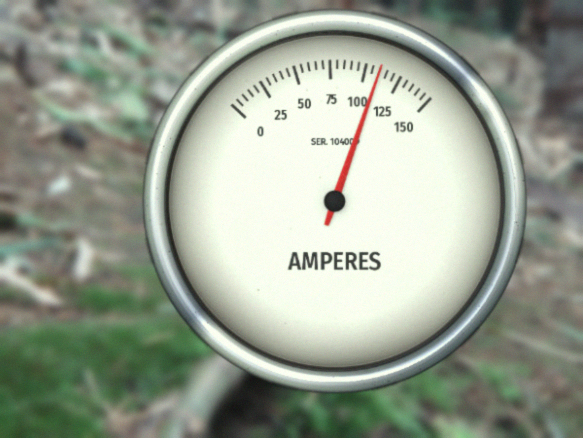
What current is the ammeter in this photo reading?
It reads 110 A
